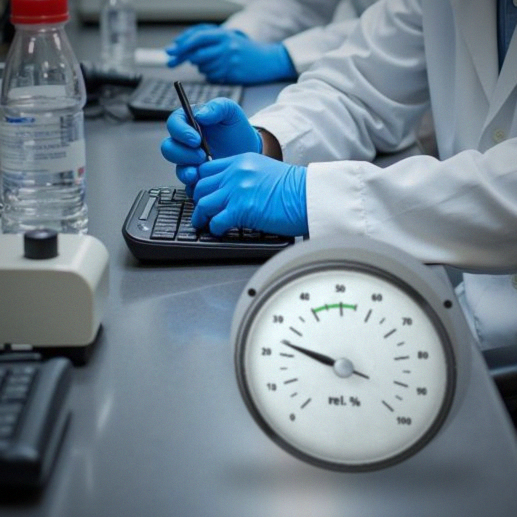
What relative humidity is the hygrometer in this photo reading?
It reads 25 %
